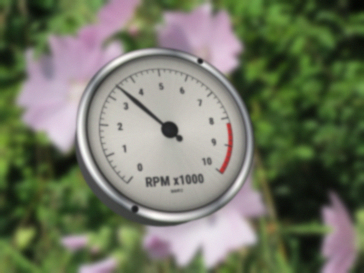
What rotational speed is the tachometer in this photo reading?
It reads 3400 rpm
